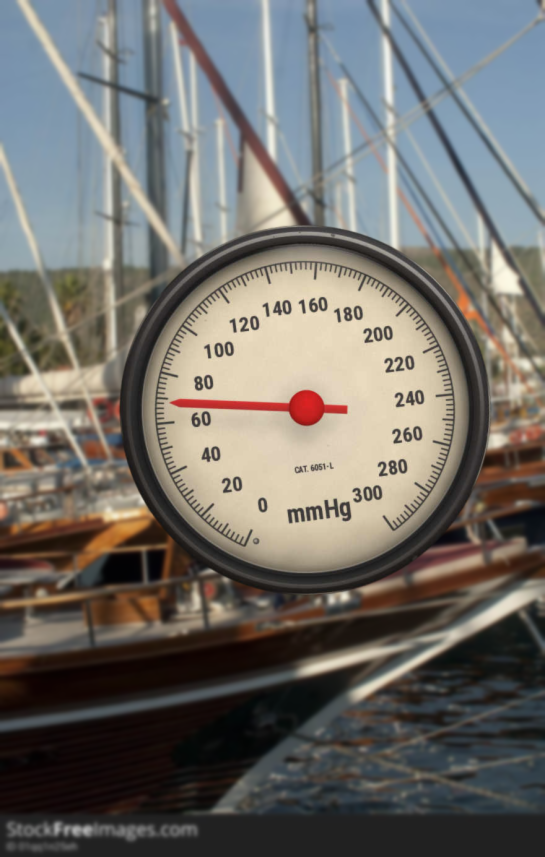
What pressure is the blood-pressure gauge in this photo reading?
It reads 68 mmHg
